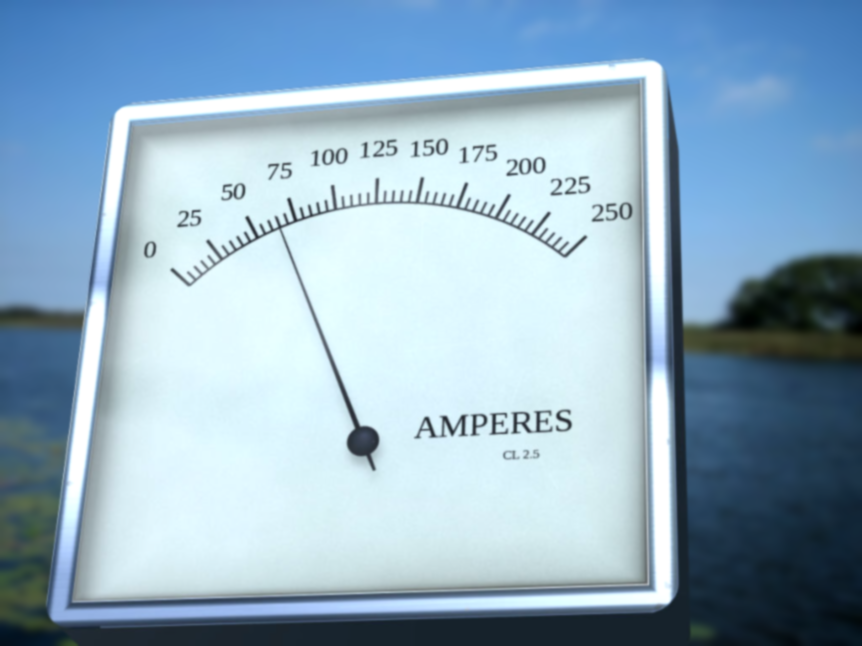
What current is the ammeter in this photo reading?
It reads 65 A
